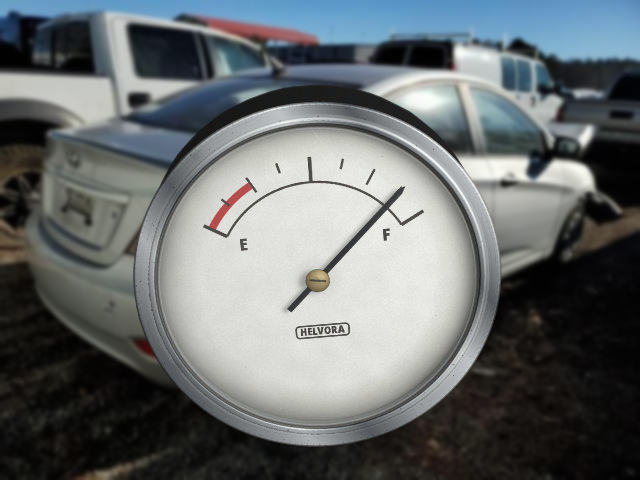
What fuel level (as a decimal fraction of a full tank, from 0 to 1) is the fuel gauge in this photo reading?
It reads 0.875
